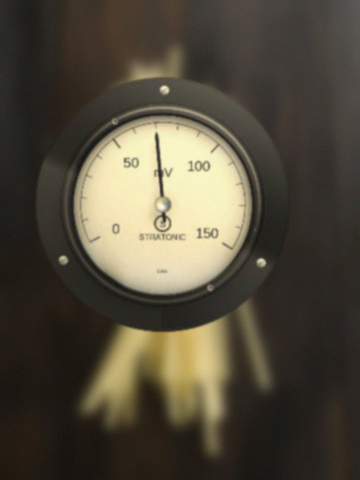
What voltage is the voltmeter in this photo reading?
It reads 70 mV
